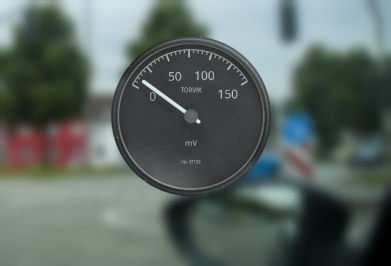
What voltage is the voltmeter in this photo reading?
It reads 10 mV
